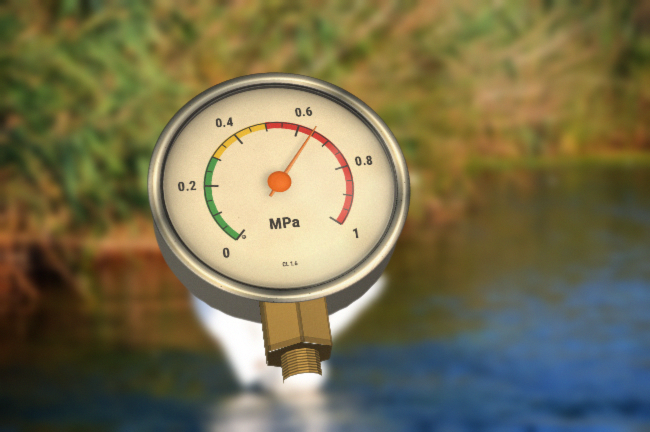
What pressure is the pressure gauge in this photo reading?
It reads 0.65 MPa
